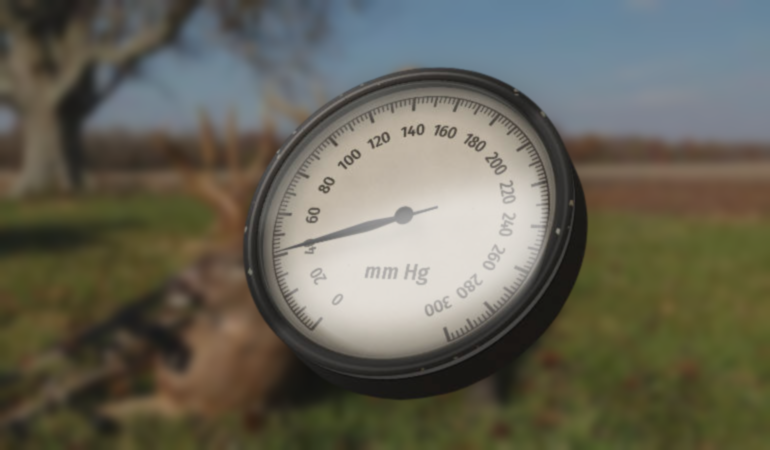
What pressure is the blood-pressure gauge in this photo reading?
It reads 40 mmHg
